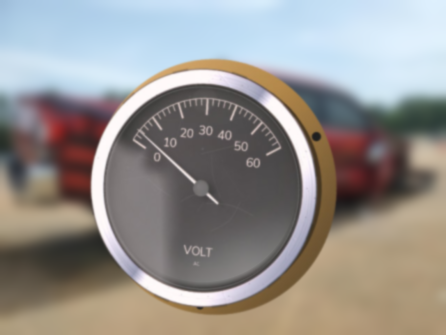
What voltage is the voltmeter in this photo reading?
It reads 4 V
